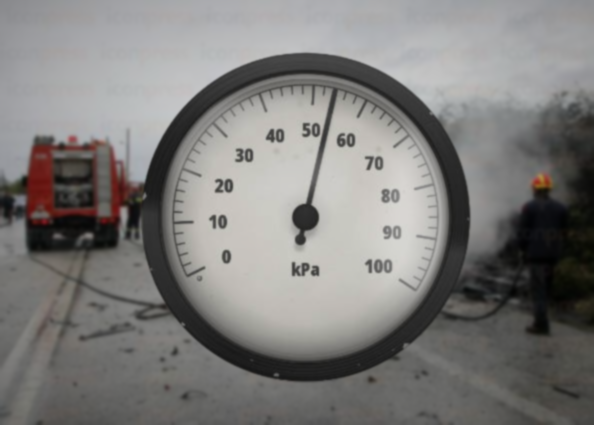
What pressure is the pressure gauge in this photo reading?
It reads 54 kPa
